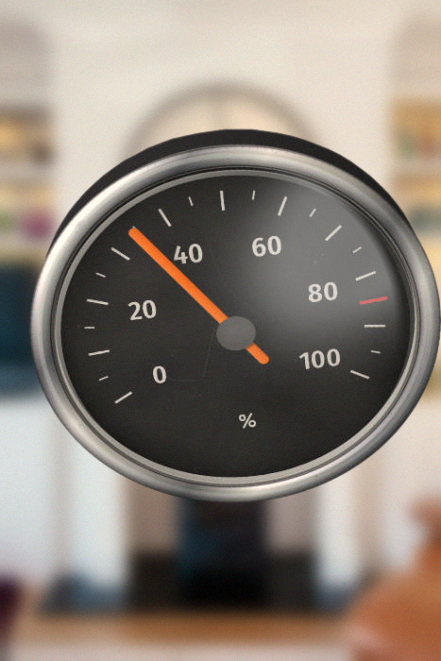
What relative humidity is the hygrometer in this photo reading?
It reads 35 %
